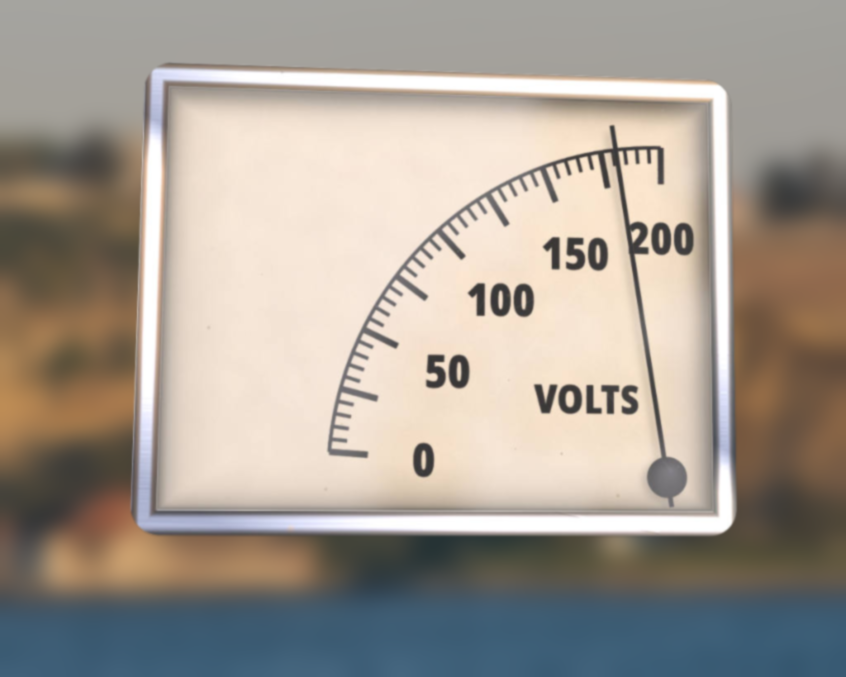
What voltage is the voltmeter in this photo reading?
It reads 180 V
